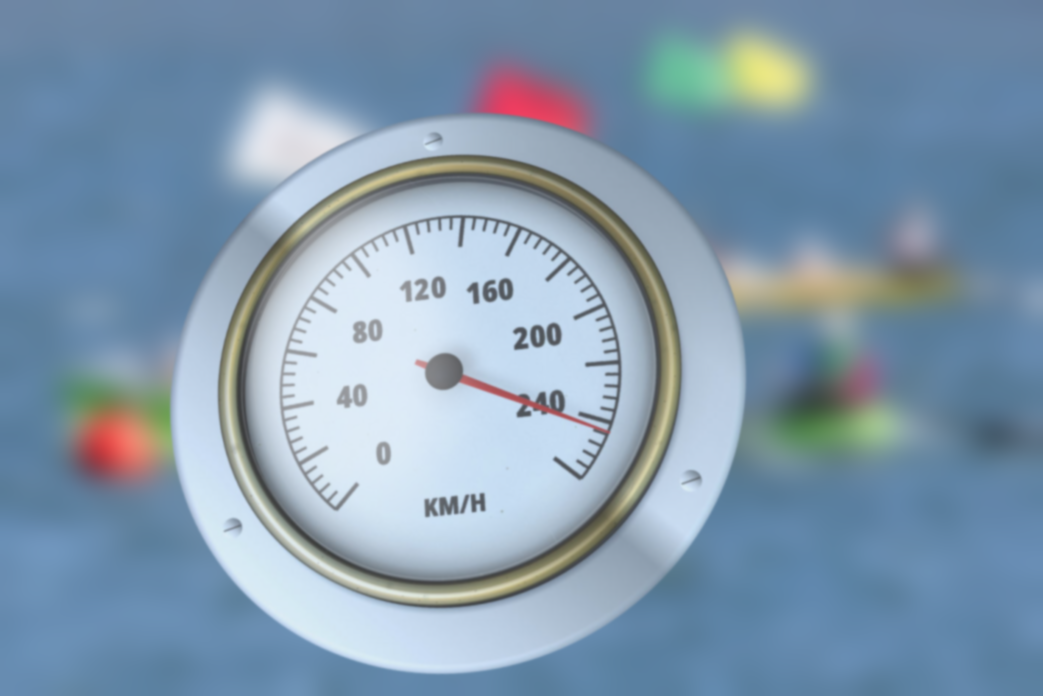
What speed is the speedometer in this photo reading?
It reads 244 km/h
